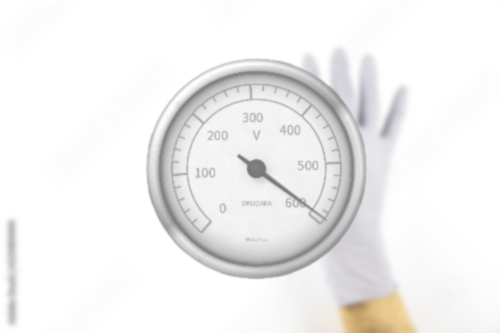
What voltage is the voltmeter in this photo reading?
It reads 590 V
